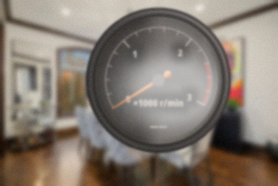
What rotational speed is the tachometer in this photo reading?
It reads 0 rpm
